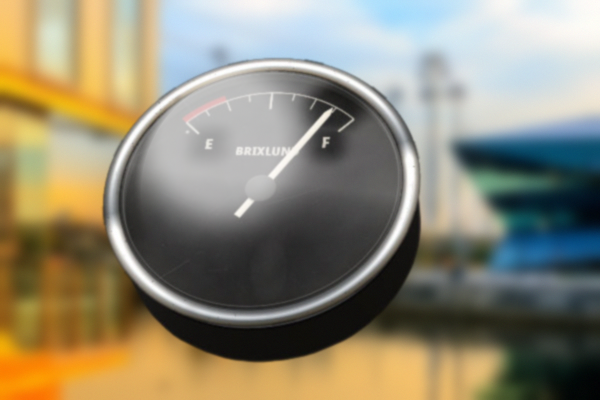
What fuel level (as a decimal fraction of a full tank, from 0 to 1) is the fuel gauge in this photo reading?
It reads 0.875
